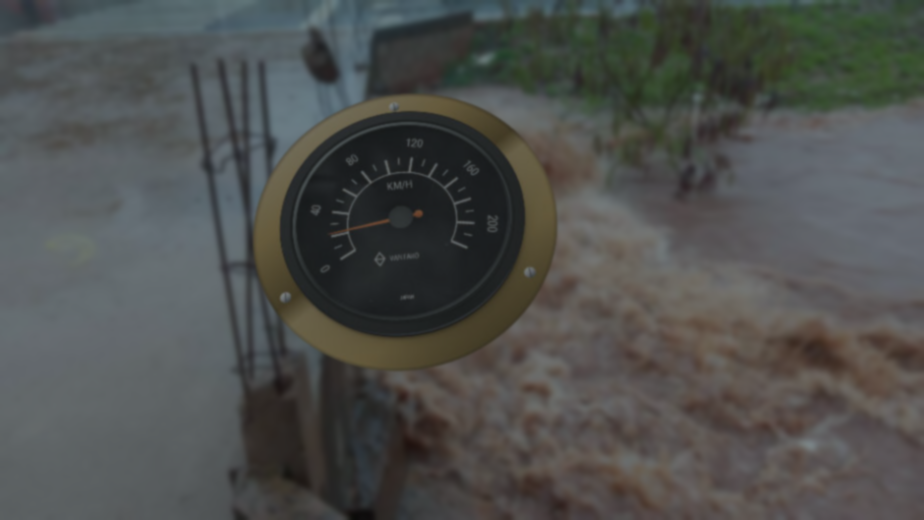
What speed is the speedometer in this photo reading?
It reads 20 km/h
